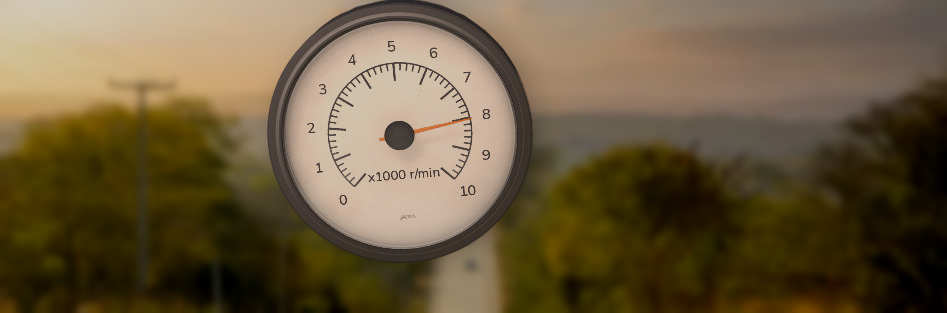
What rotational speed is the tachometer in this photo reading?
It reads 8000 rpm
